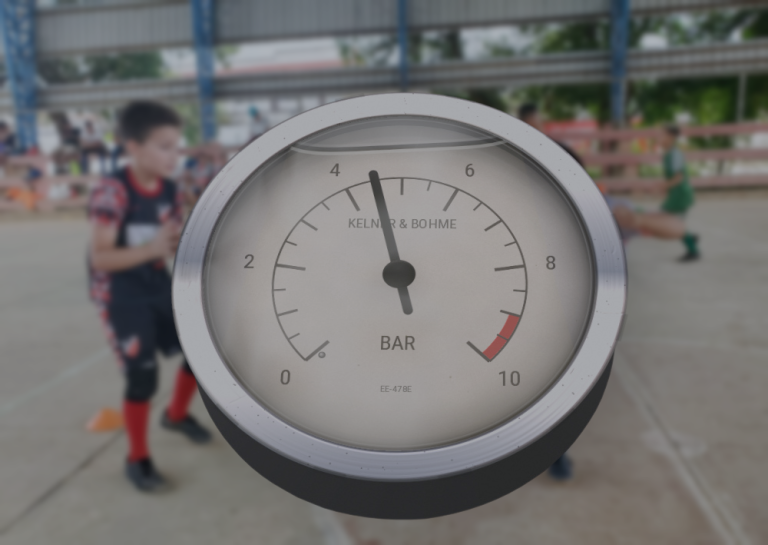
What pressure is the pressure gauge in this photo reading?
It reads 4.5 bar
